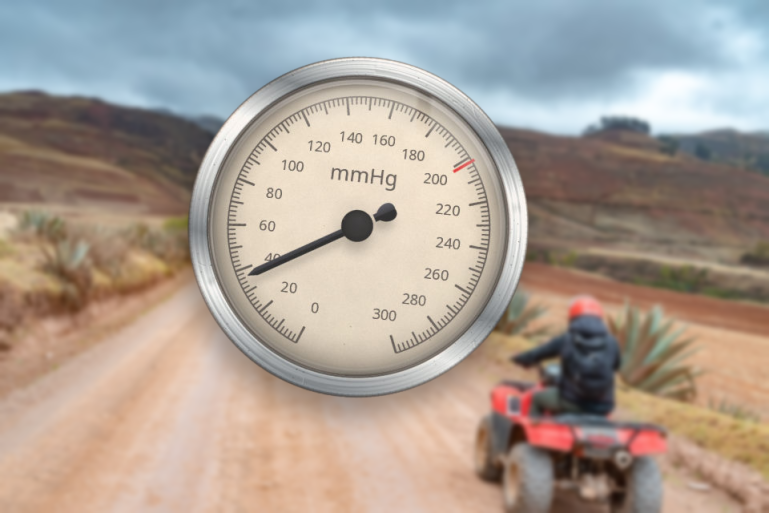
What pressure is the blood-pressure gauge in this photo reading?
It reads 36 mmHg
